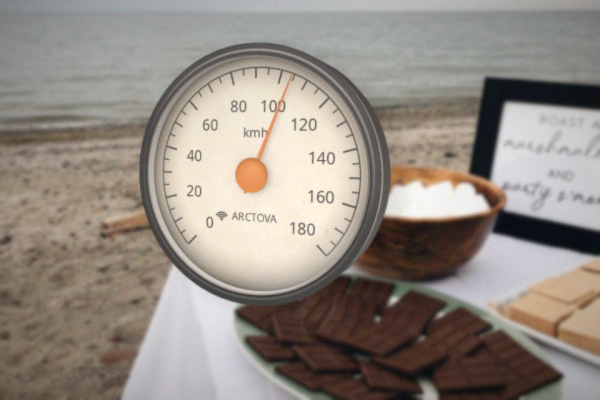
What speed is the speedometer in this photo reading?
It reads 105 km/h
